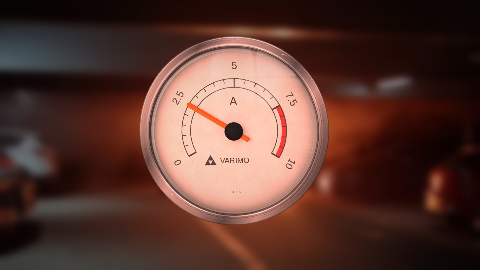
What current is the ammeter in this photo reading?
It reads 2.5 A
